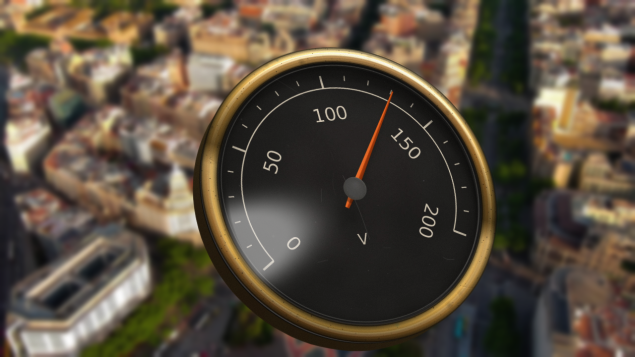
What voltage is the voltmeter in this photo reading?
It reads 130 V
